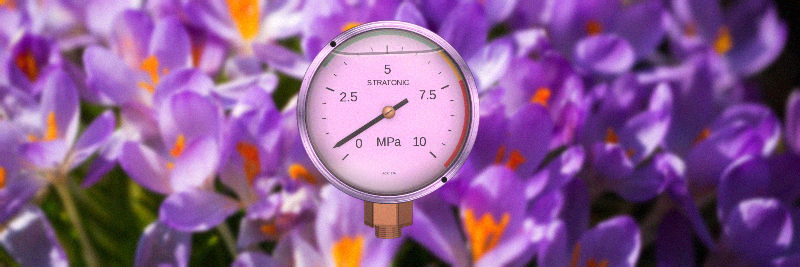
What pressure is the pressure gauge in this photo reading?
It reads 0.5 MPa
